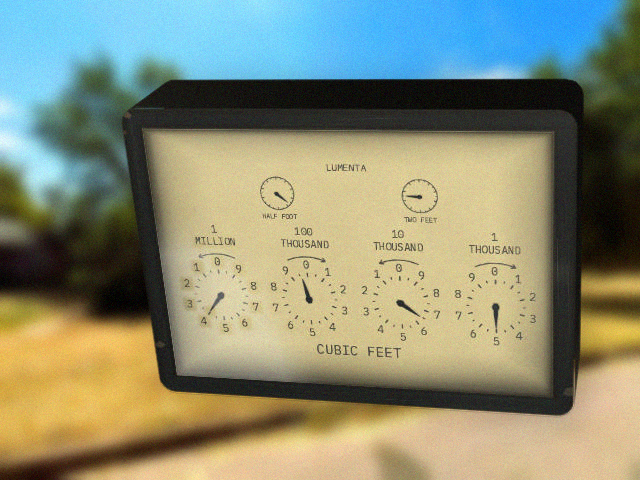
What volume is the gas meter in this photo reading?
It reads 396500 ft³
